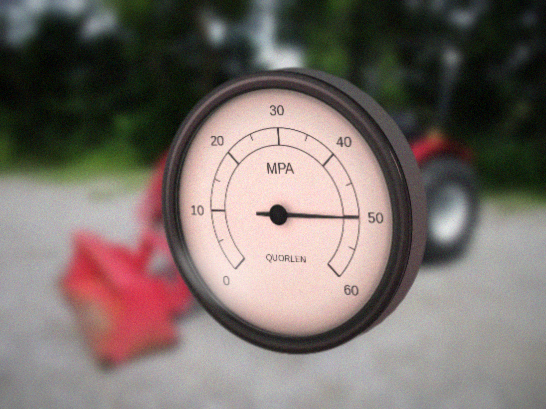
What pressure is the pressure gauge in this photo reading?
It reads 50 MPa
